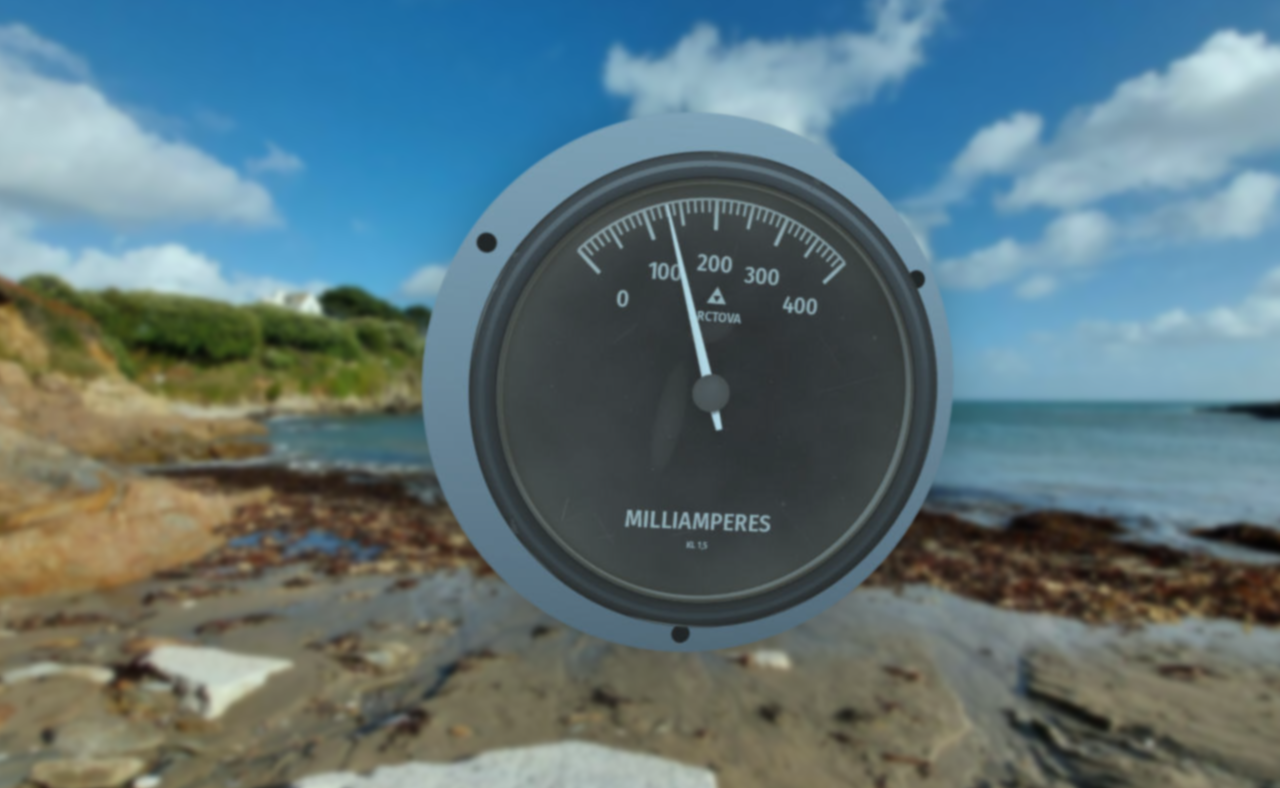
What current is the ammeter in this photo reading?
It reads 130 mA
